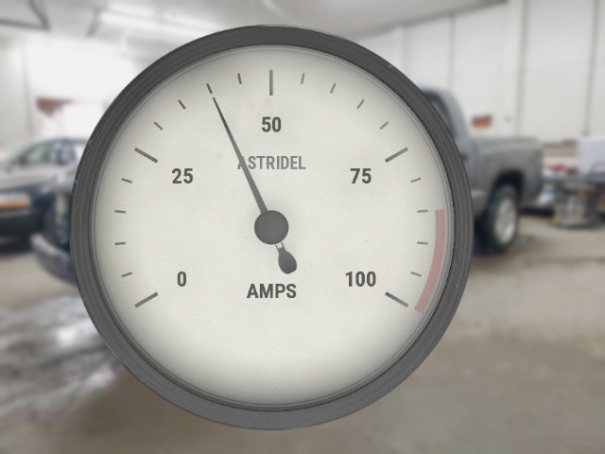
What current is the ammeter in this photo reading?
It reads 40 A
